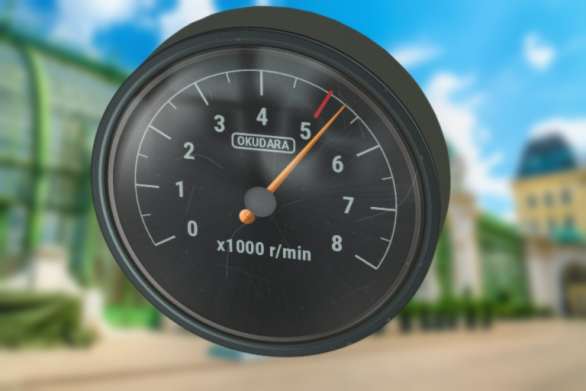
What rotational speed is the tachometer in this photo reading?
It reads 5250 rpm
